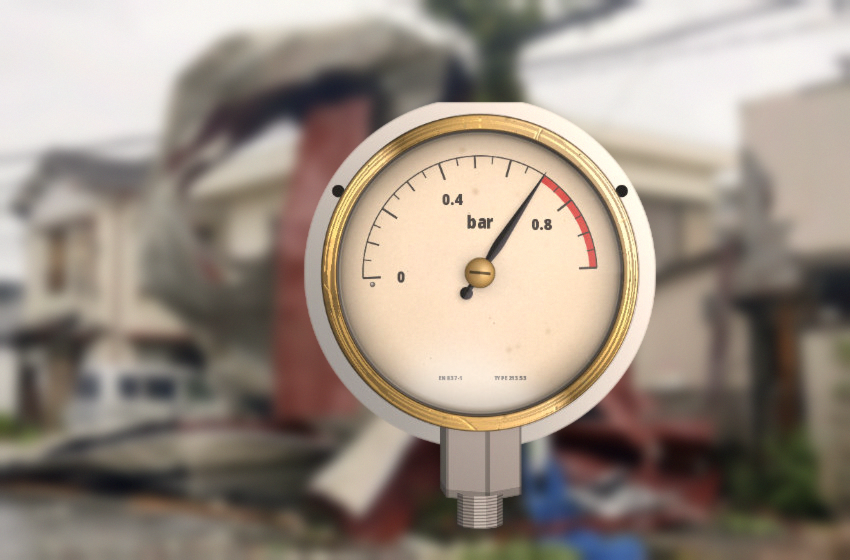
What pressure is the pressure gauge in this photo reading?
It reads 0.7 bar
